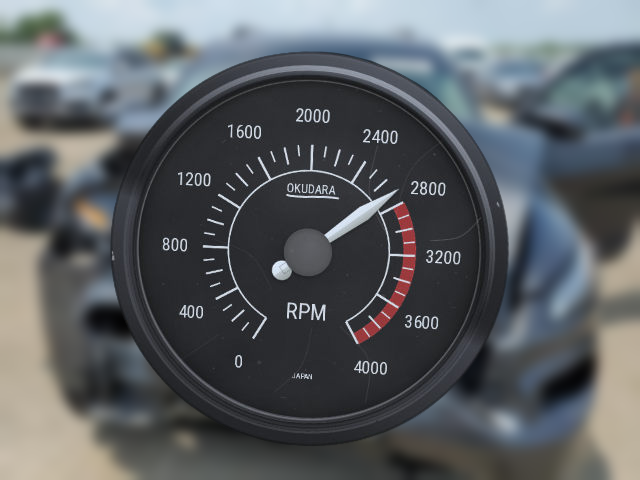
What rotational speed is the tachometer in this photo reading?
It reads 2700 rpm
